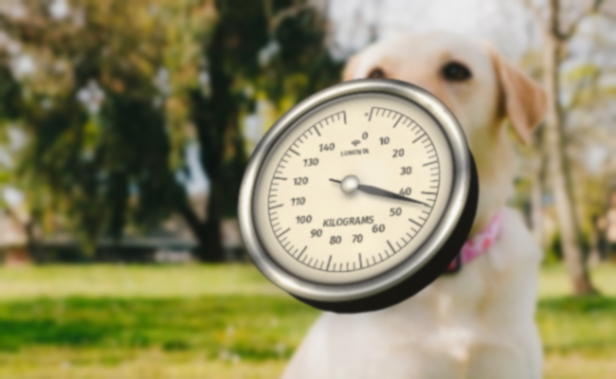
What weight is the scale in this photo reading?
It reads 44 kg
